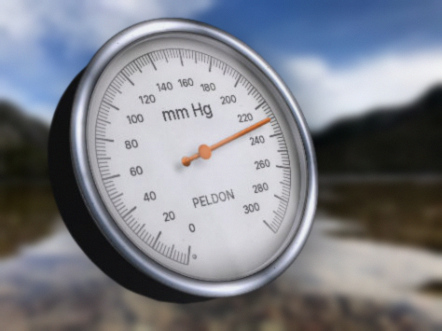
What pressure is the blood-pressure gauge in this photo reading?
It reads 230 mmHg
